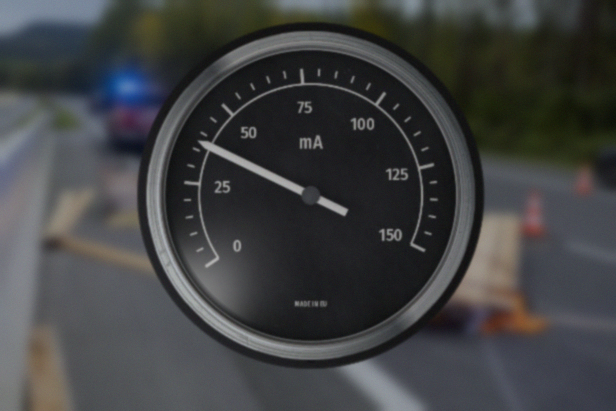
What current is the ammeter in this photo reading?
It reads 37.5 mA
